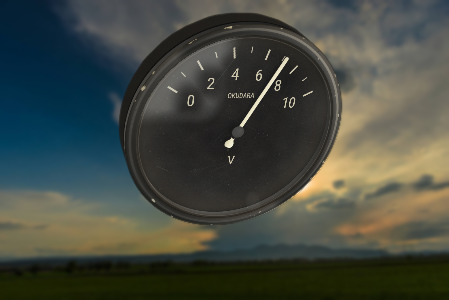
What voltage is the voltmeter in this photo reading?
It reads 7 V
